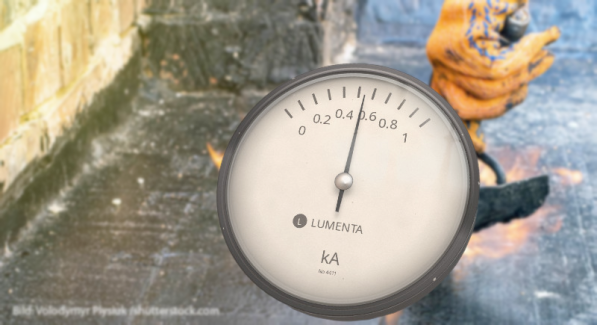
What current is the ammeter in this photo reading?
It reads 0.55 kA
